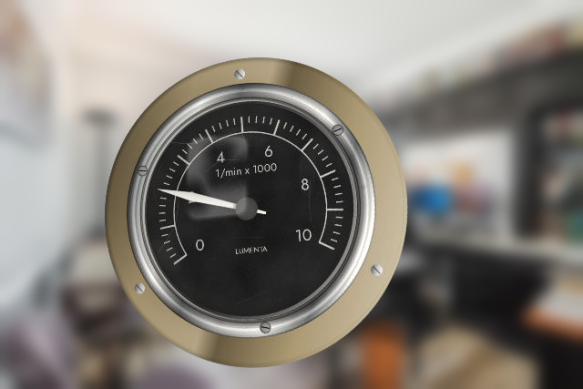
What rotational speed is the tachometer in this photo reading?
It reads 2000 rpm
